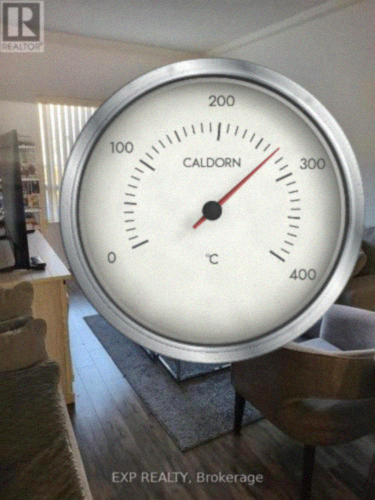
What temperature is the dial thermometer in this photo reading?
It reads 270 °C
